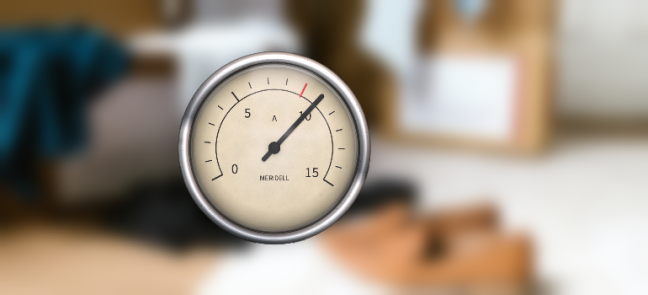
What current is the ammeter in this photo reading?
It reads 10 A
